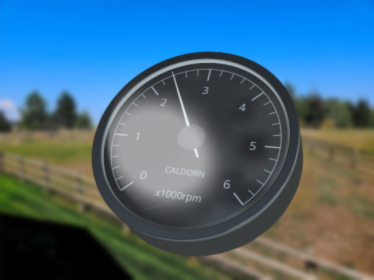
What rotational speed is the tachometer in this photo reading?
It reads 2400 rpm
